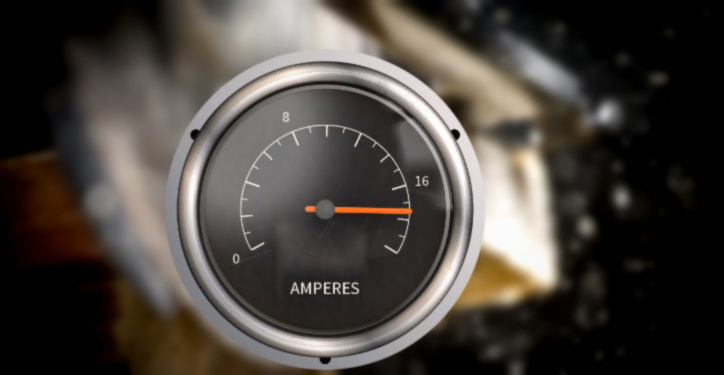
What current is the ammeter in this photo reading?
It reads 17.5 A
